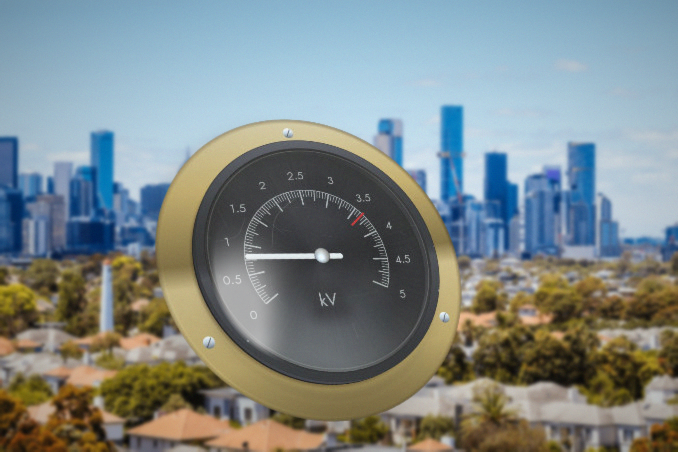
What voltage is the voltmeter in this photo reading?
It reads 0.75 kV
